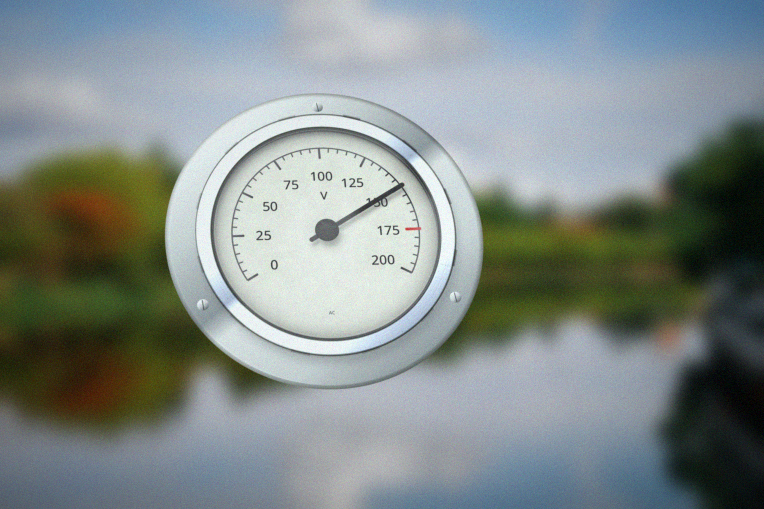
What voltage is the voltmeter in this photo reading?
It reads 150 V
